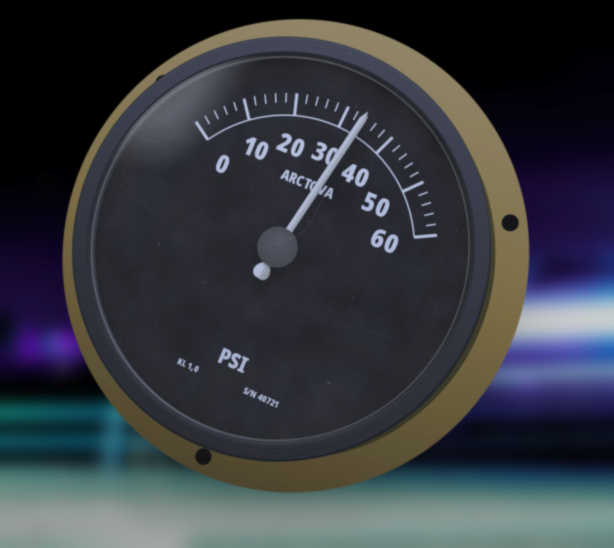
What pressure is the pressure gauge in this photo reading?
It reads 34 psi
